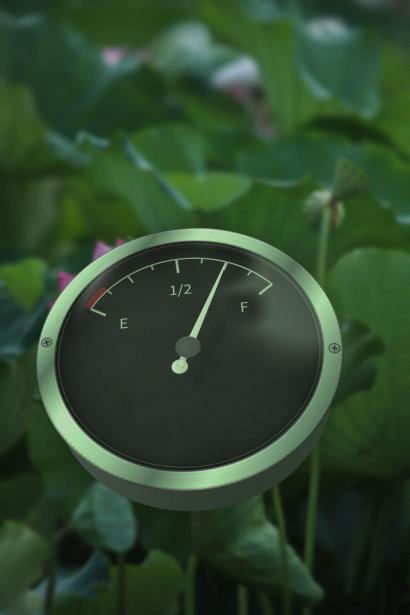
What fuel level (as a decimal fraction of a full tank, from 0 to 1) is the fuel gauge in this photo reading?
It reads 0.75
